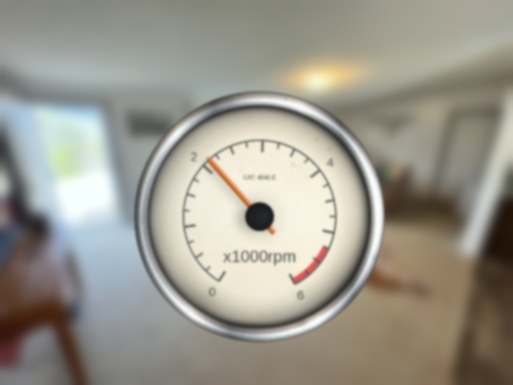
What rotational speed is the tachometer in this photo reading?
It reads 2125 rpm
